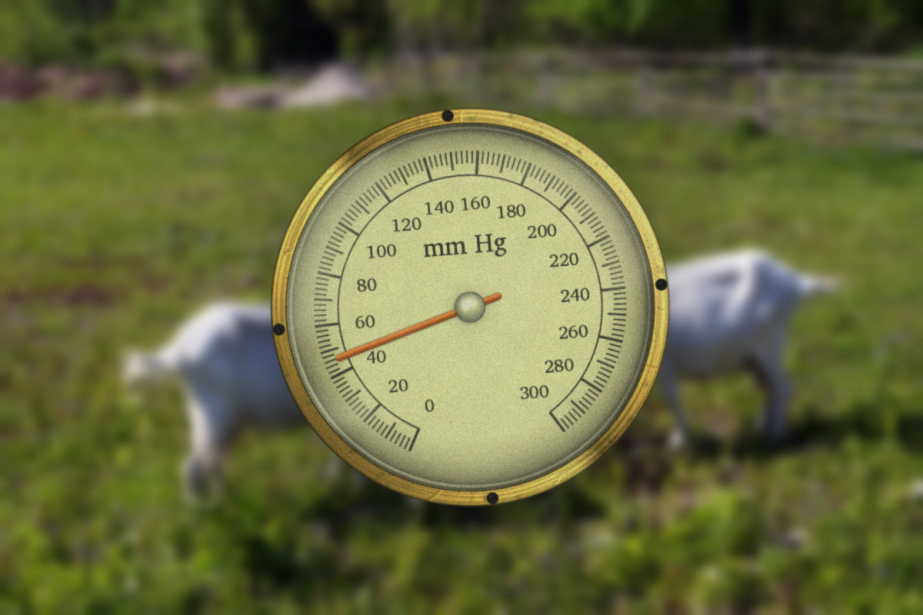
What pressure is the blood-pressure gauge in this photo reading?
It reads 46 mmHg
